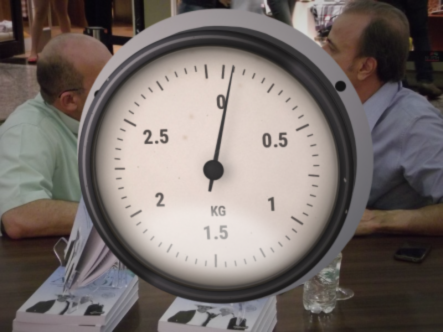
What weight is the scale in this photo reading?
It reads 0.05 kg
